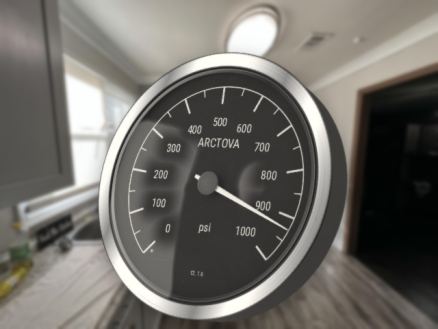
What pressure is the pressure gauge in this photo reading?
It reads 925 psi
